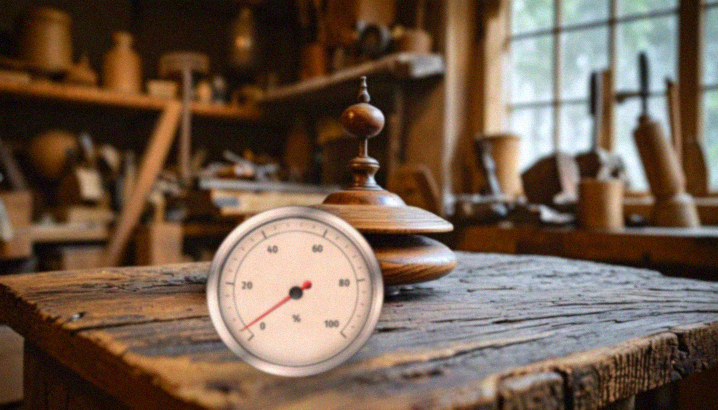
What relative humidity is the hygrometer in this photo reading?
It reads 4 %
